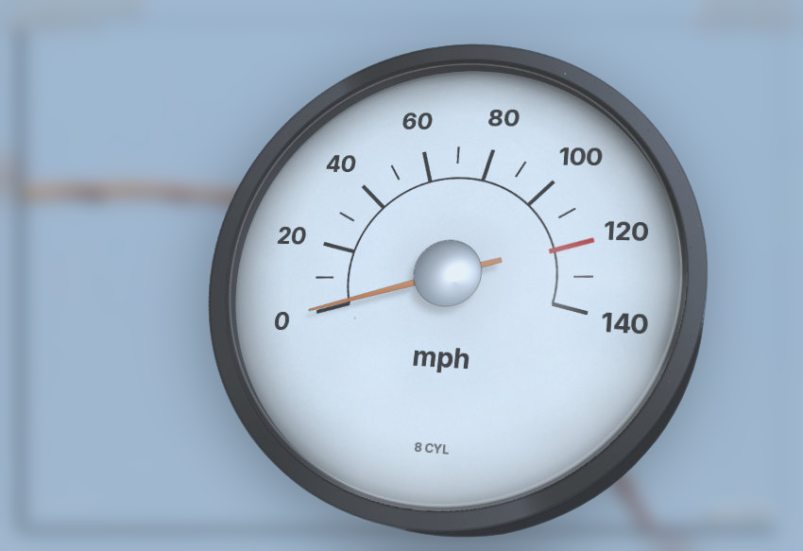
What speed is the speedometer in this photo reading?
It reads 0 mph
